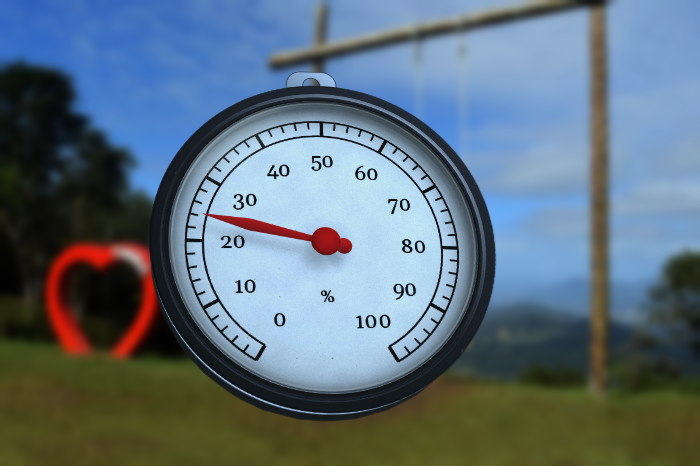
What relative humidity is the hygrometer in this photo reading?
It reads 24 %
